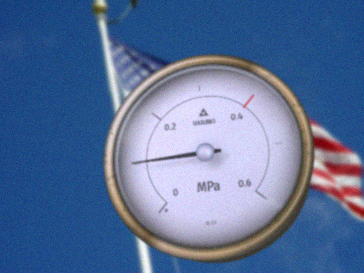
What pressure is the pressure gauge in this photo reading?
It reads 0.1 MPa
